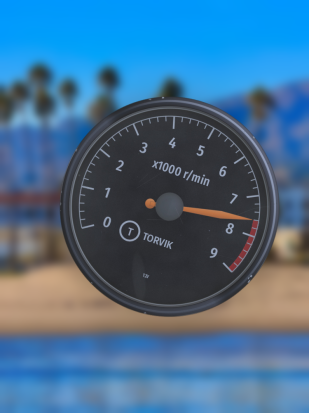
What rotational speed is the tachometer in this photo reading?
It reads 7600 rpm
